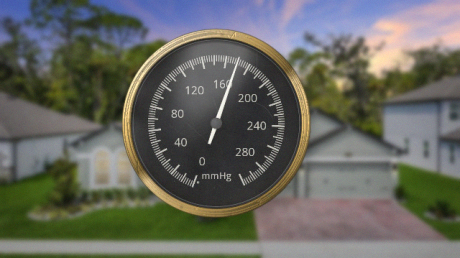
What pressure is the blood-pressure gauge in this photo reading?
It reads 170 mmHg
